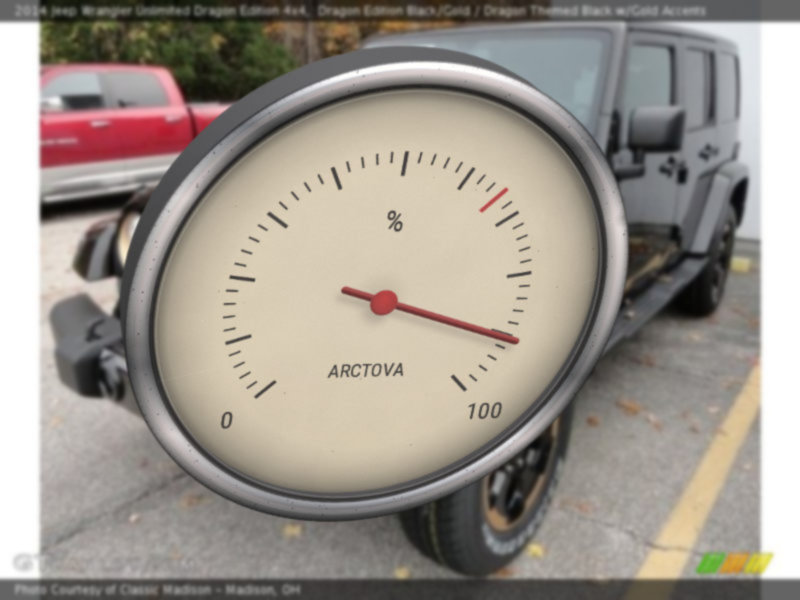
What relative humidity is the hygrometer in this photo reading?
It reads 90 %
